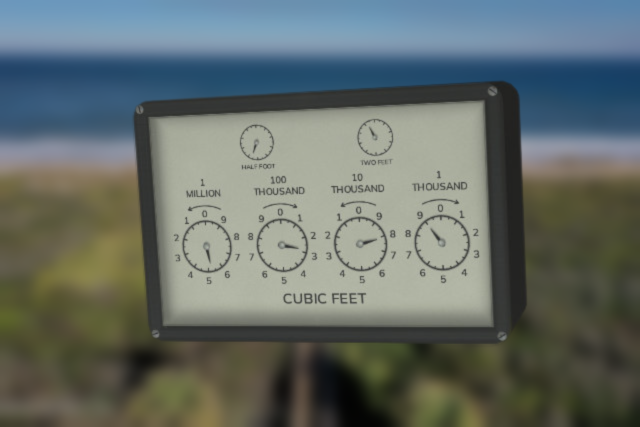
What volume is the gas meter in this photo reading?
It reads 527900 ft³
